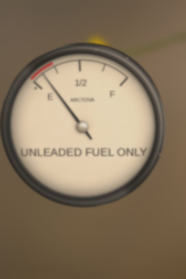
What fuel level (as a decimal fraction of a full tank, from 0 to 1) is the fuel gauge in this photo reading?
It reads 0.125
